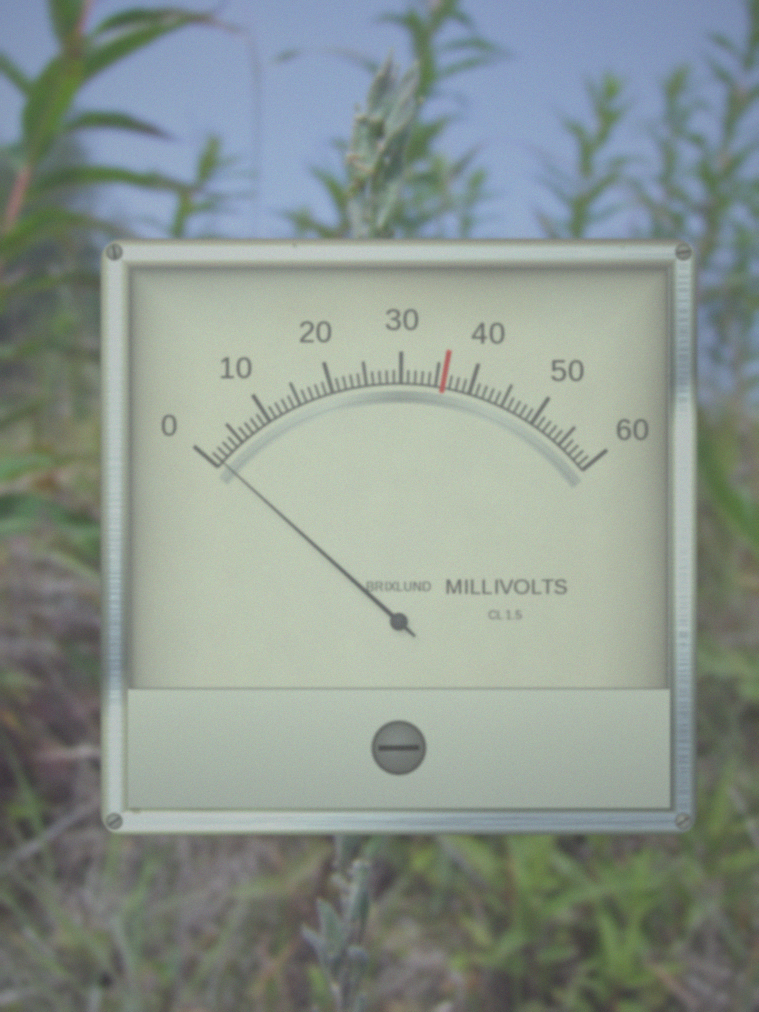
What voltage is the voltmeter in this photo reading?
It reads 1 mV
